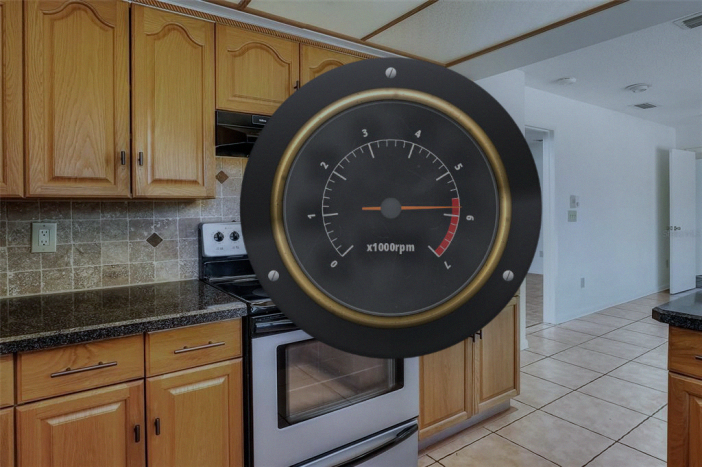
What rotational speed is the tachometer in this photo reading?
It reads 5800 rpm
